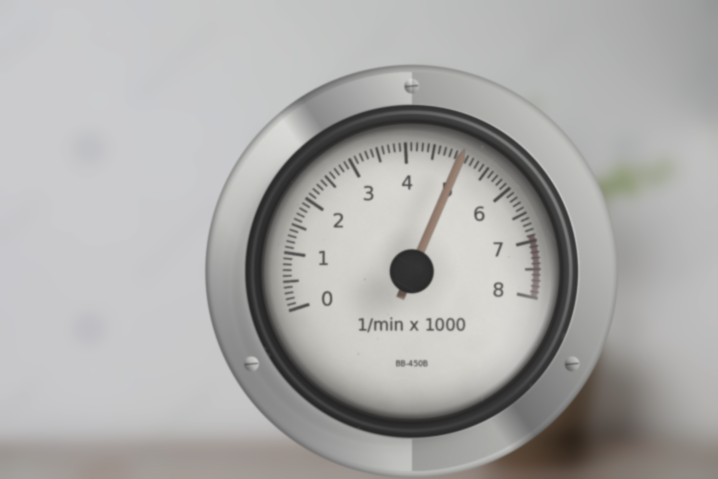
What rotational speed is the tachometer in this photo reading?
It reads 5000 rpm
